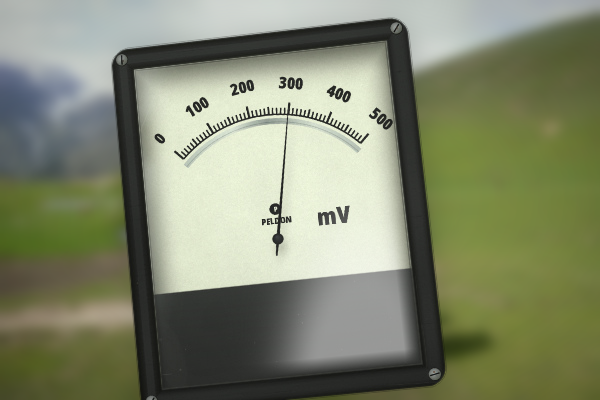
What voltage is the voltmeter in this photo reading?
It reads 300 mV
